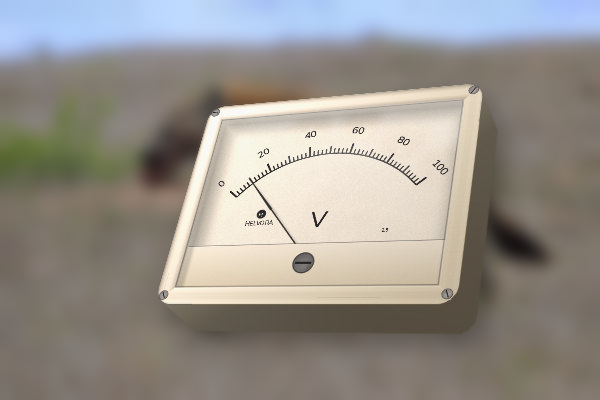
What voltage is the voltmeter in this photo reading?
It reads 10 V
